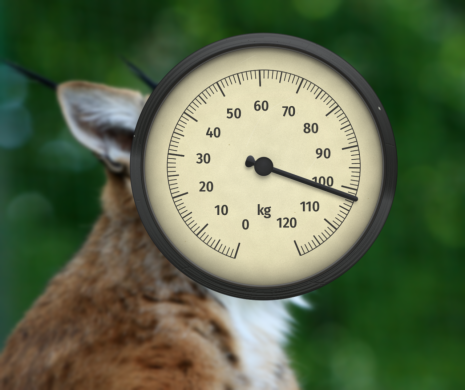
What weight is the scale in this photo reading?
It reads 102 kg
